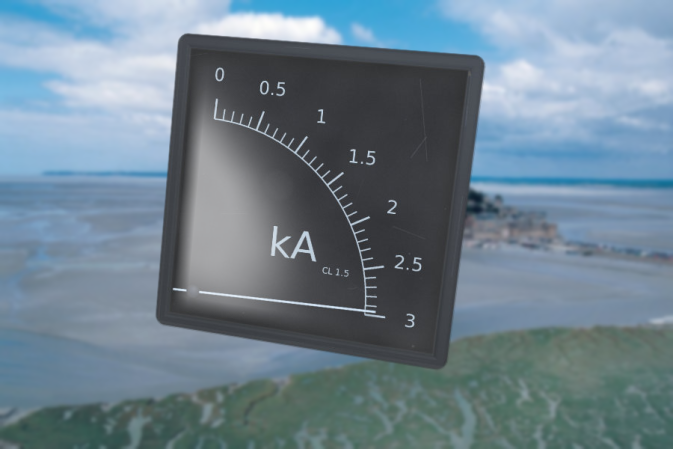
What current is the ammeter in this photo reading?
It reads 2.95 kA
